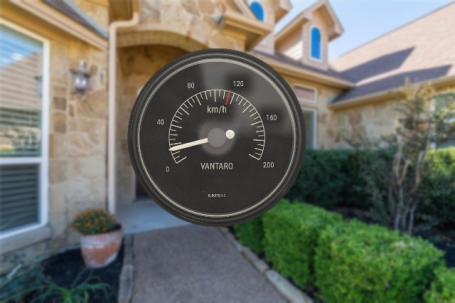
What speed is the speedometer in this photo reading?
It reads 15 km/h
